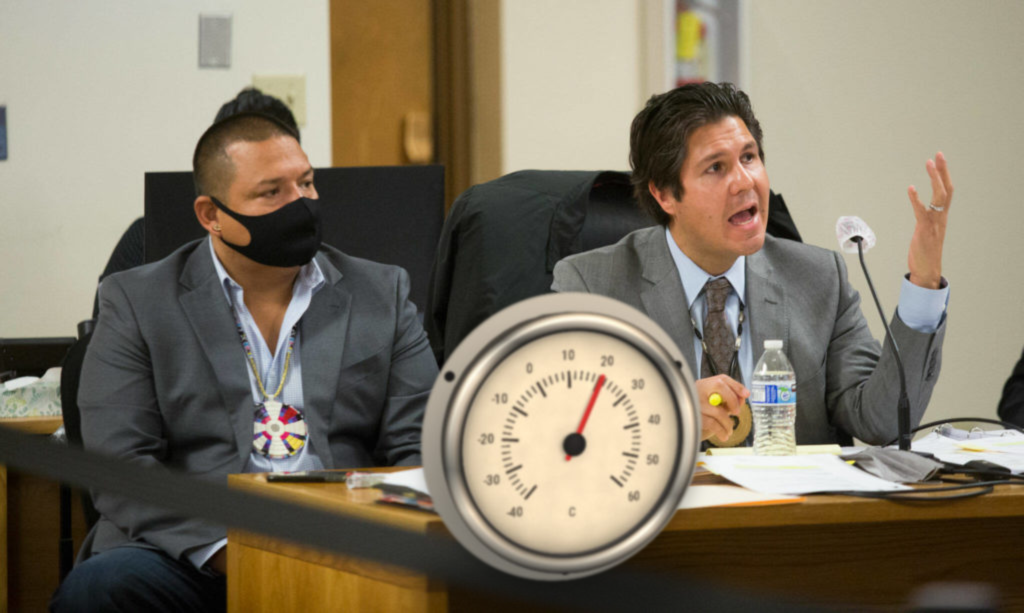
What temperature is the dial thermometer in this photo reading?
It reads 20 °C
